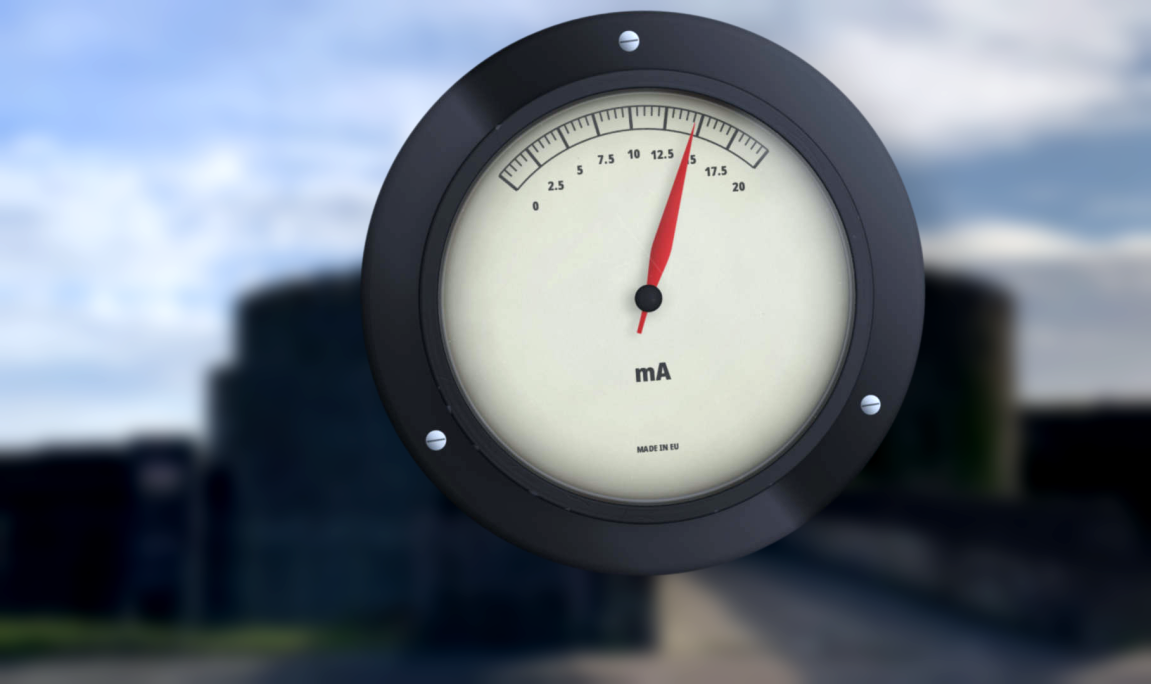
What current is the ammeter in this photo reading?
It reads 14.5 mA
